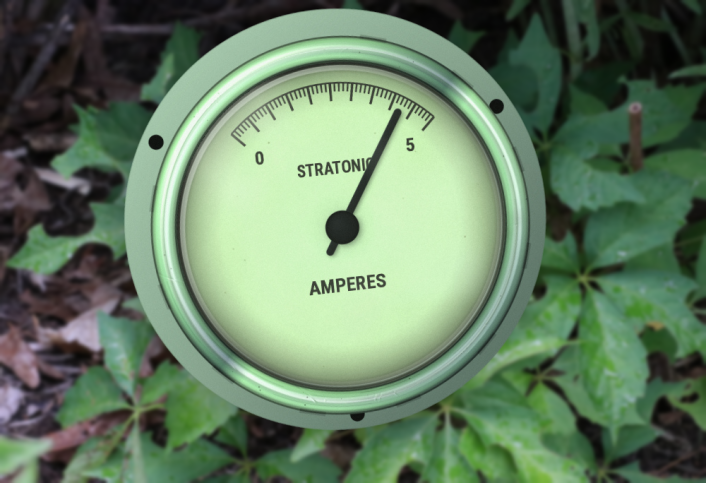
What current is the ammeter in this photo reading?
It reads 4.2 A
